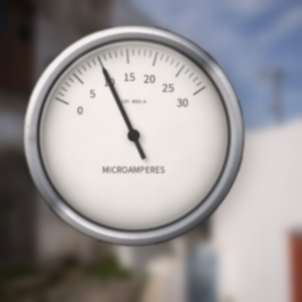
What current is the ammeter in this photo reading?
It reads 10 µA
